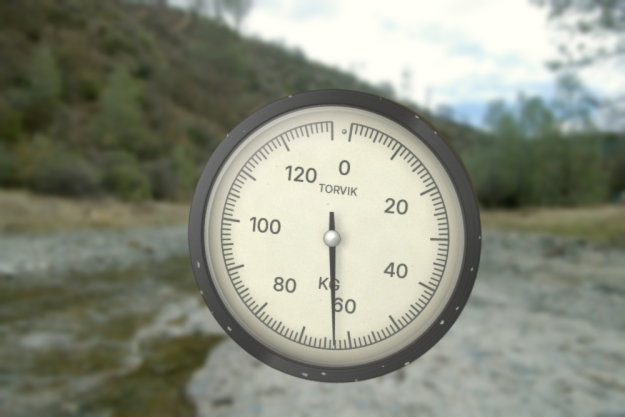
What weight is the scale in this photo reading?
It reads 63 kg
